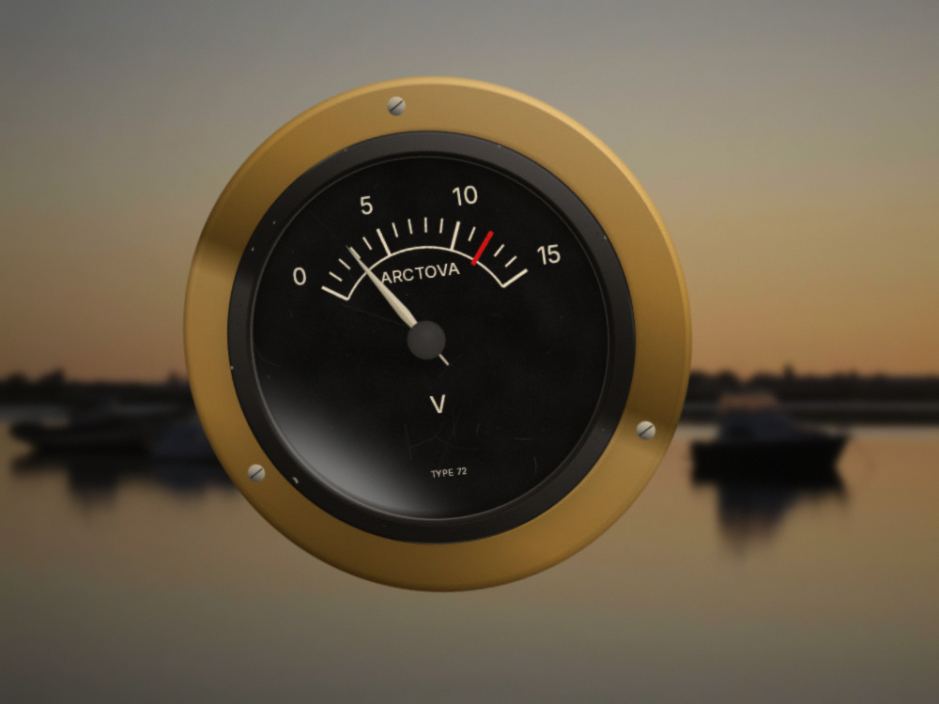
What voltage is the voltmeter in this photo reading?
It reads 3 V
